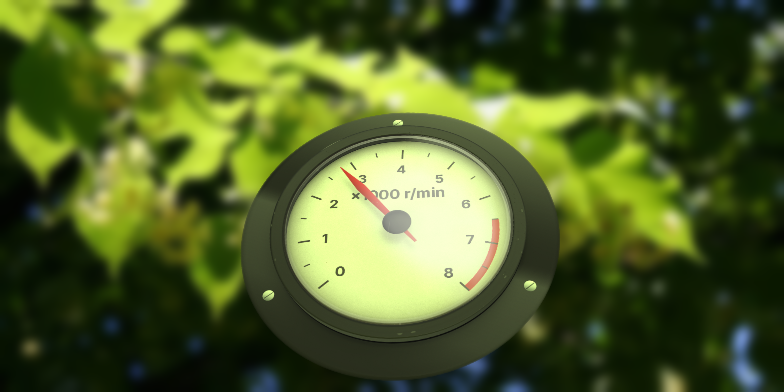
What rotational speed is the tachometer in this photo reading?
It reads 2750 rpm
